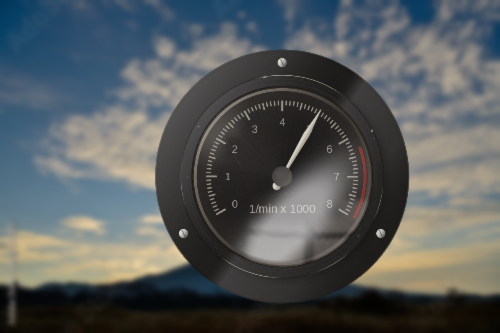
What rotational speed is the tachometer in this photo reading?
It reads 5000 rpm
